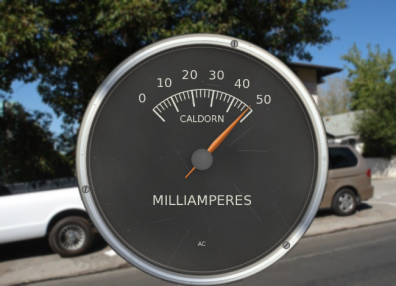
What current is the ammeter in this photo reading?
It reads 48 mA
